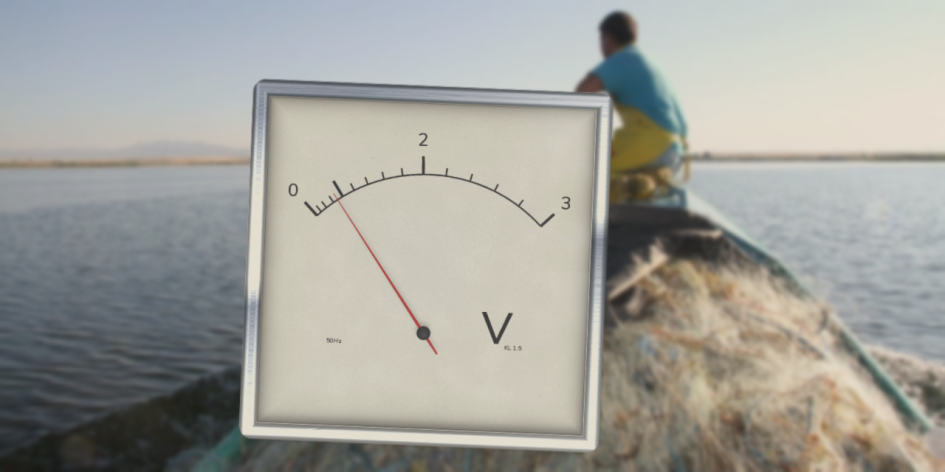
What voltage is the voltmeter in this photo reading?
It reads 0.9 V
